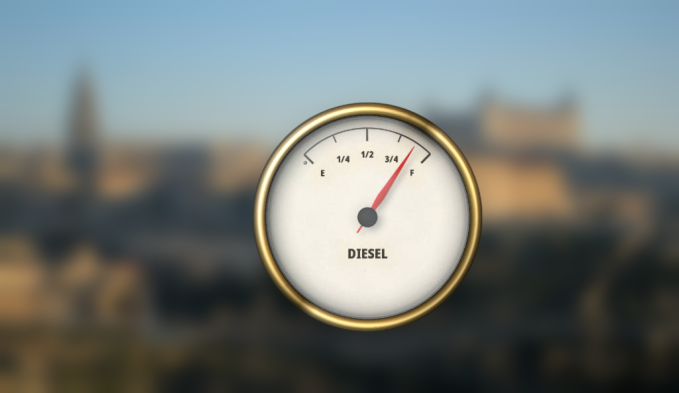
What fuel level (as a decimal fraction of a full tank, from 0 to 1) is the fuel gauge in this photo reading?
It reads 0.875
